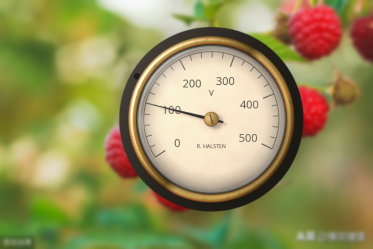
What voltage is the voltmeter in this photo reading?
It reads 100 V
